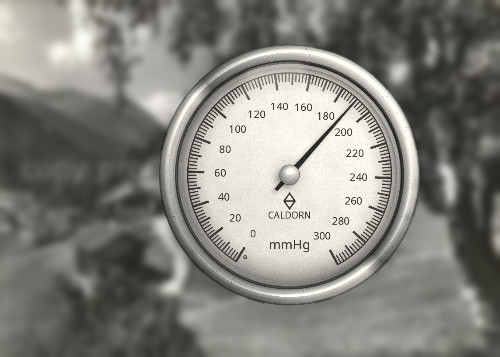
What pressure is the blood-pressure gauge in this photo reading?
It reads 190 mmHg
